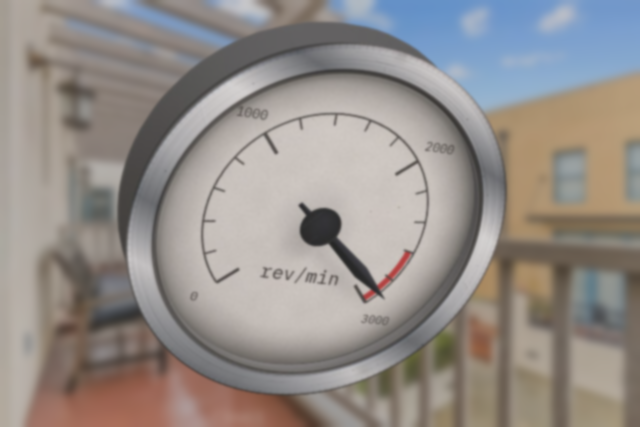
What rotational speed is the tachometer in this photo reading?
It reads 2900 rpm
